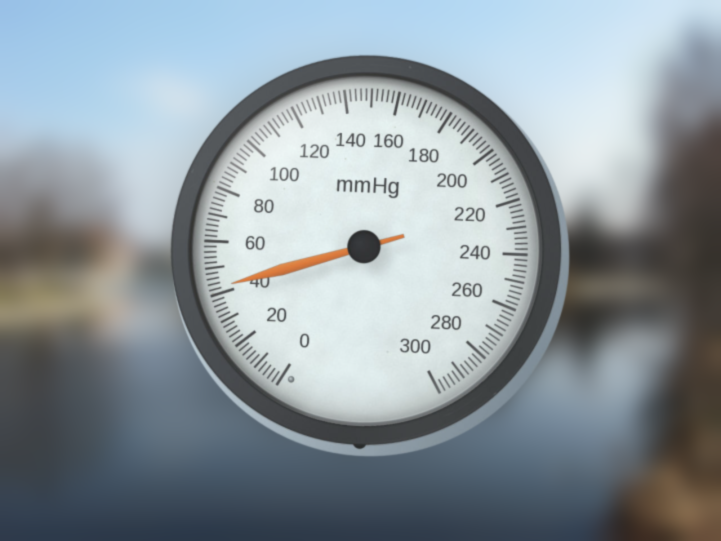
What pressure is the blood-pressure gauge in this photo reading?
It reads 42 mmHg
